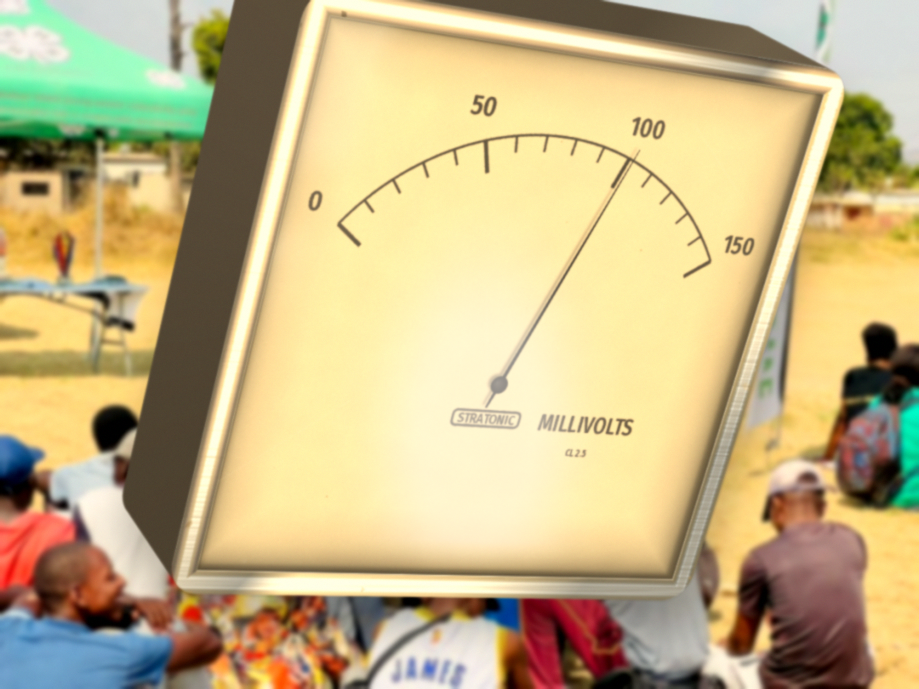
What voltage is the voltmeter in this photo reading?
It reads 100 mV
